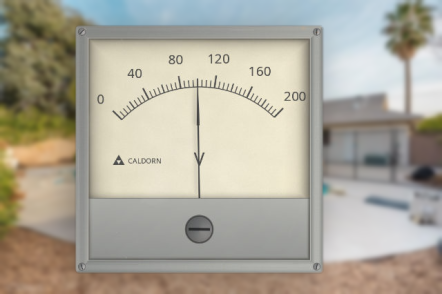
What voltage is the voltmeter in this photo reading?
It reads 100 V
